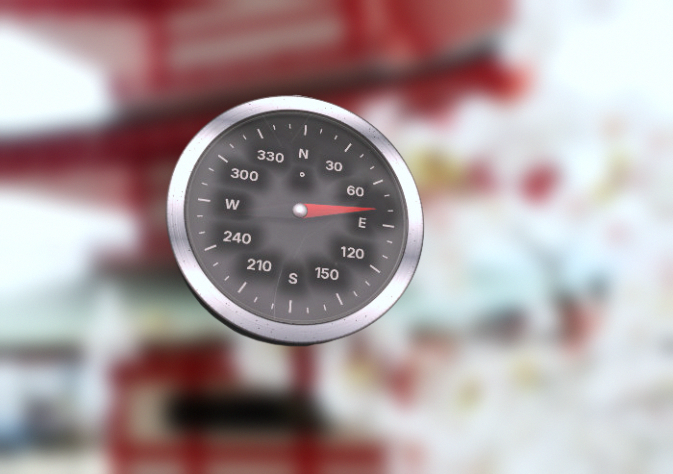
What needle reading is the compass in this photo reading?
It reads 80 °
